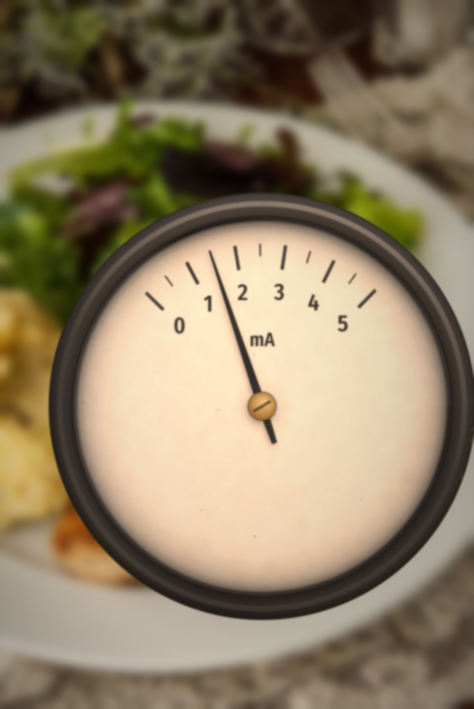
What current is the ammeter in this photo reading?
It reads 1.5 mA
